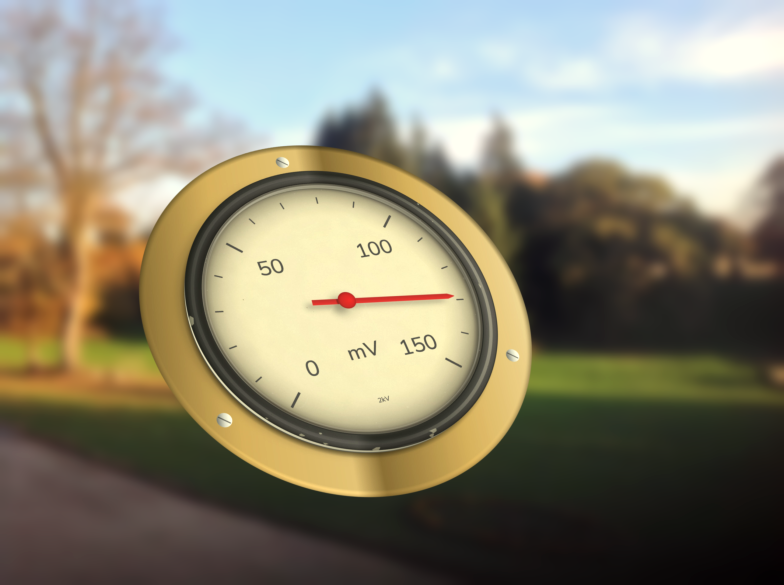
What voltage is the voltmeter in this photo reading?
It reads 130 mV
